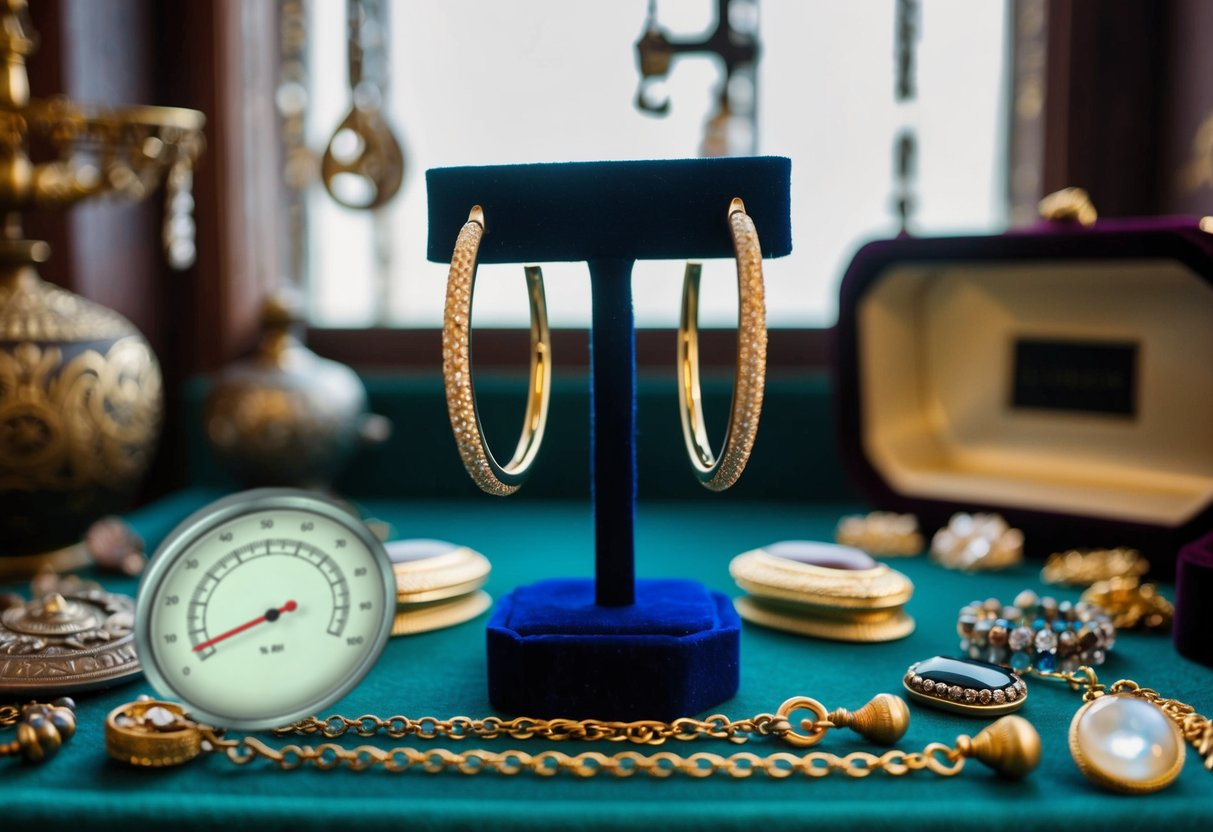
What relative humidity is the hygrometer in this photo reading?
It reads 5 %
